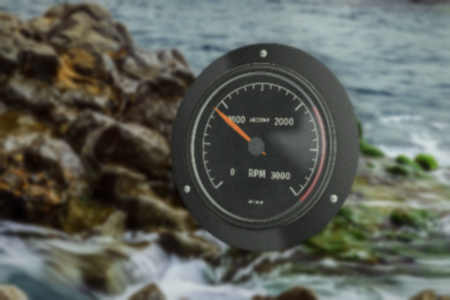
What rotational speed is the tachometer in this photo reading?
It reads 900 rpm
